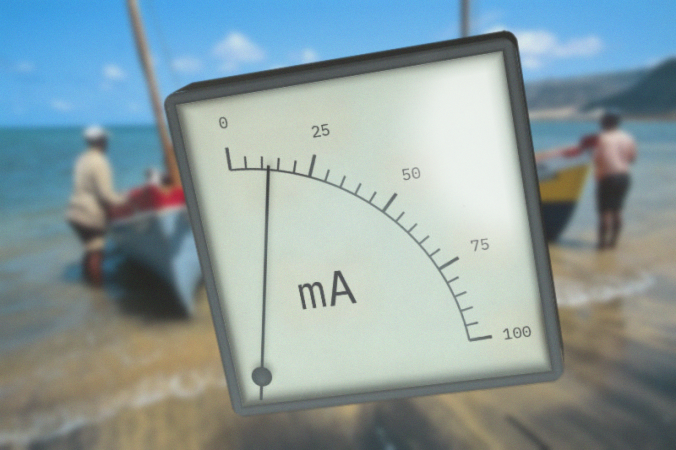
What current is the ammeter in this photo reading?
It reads 12.5 mA
